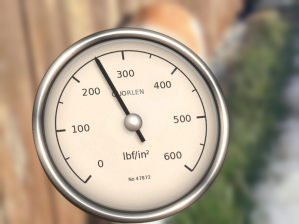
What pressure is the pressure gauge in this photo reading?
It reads 250 psi
